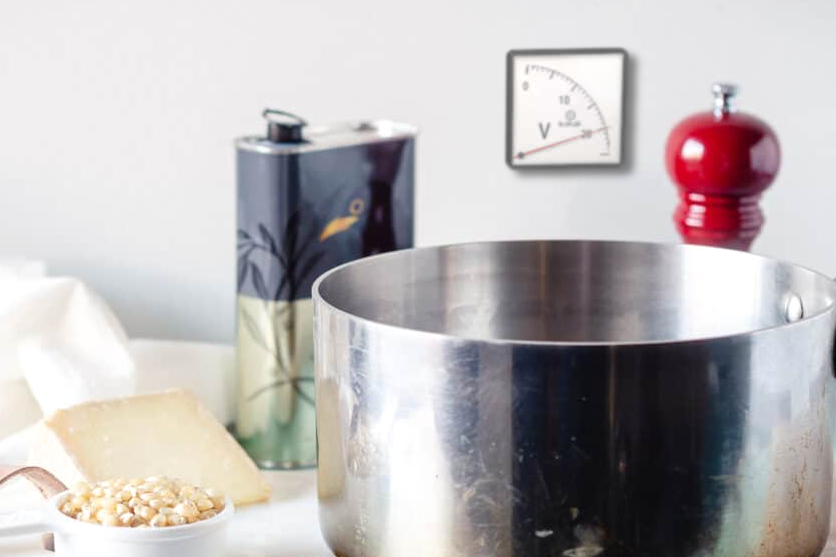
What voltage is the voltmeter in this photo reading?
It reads 20 V
